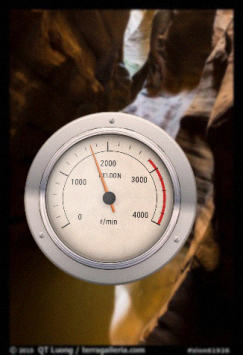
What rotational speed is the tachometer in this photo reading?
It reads 1700 rpm
